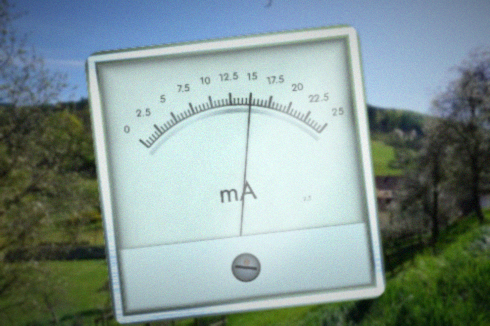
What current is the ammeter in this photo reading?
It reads 15 mA
